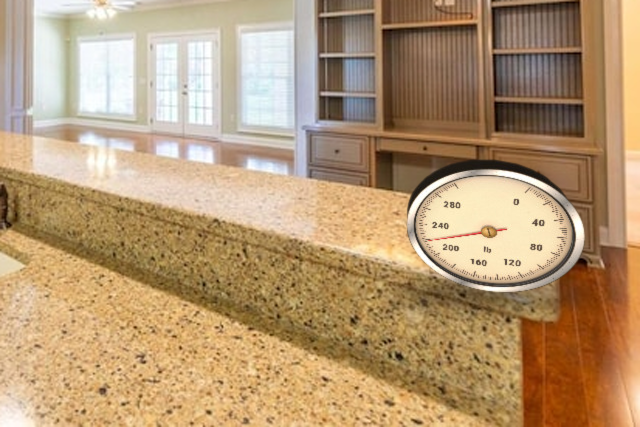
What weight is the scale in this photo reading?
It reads 220 lb
